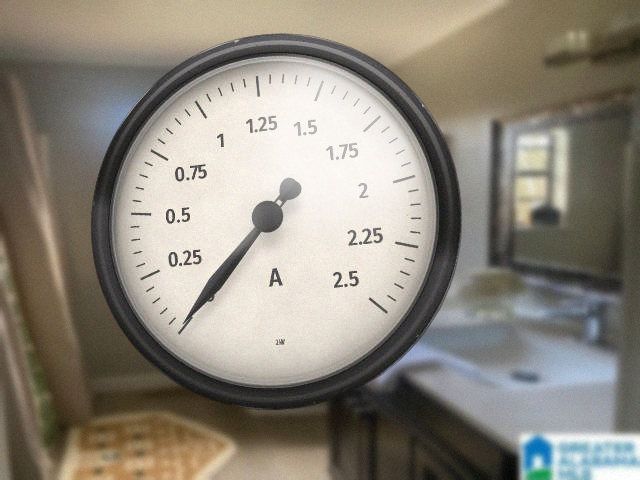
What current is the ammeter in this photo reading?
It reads 0 A
